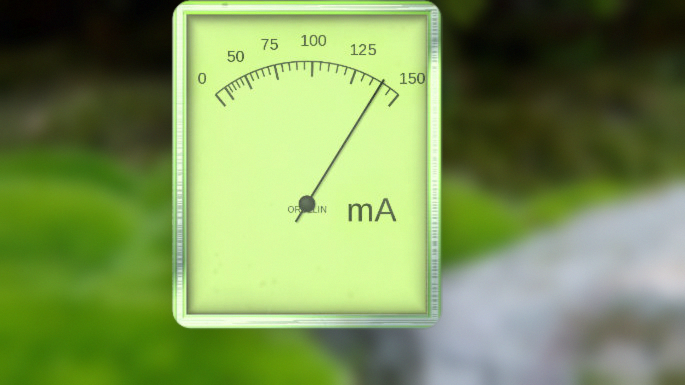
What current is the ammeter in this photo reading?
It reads 140 mA
